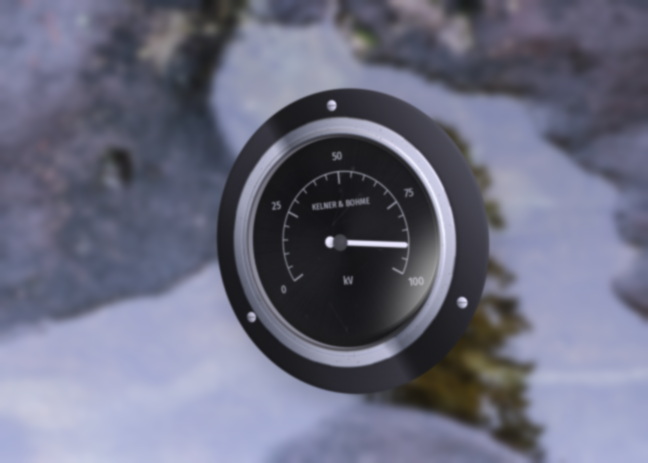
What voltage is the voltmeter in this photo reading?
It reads 90 kV
